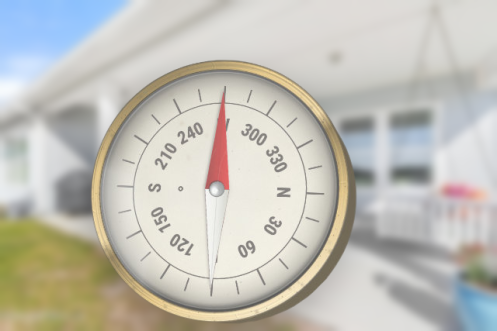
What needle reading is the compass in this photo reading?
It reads 270 °
